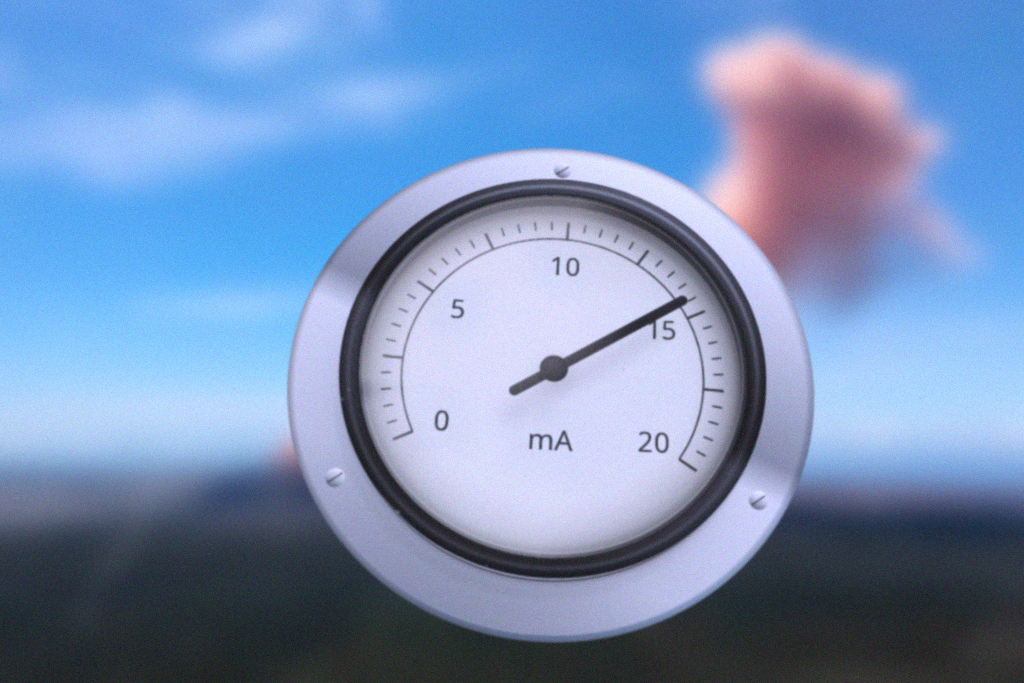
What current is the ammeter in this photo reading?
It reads 14.5 mA
